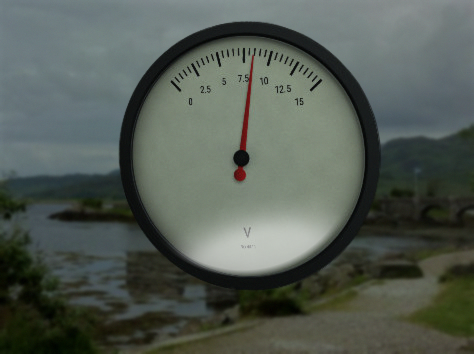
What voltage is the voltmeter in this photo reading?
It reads 8.5 V
